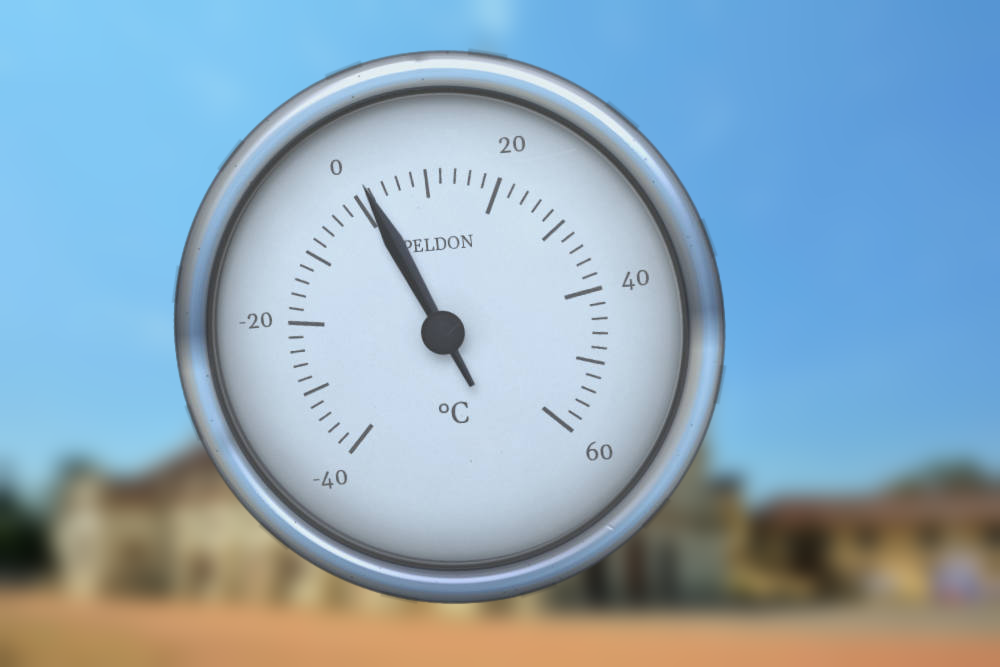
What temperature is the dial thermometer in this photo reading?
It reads 2 °C
